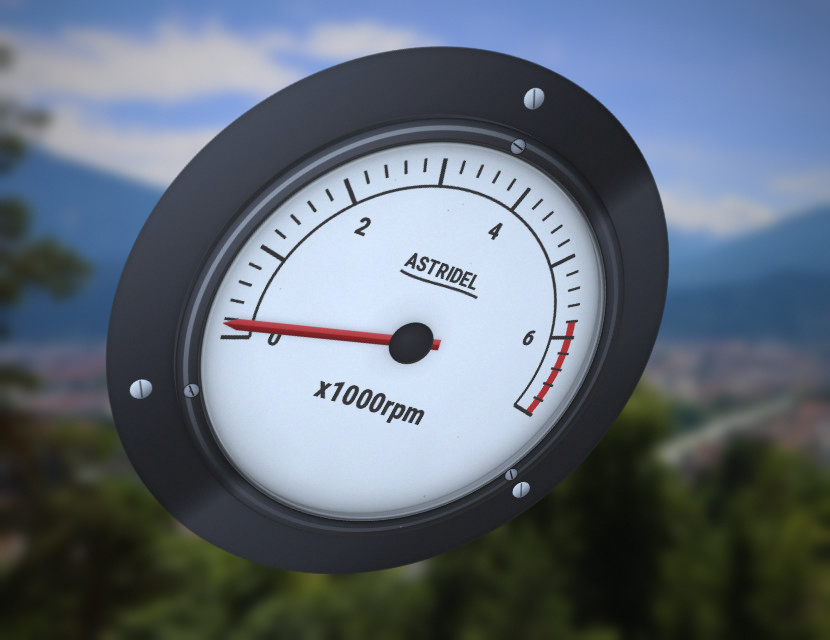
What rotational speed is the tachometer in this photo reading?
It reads 200 rpm
